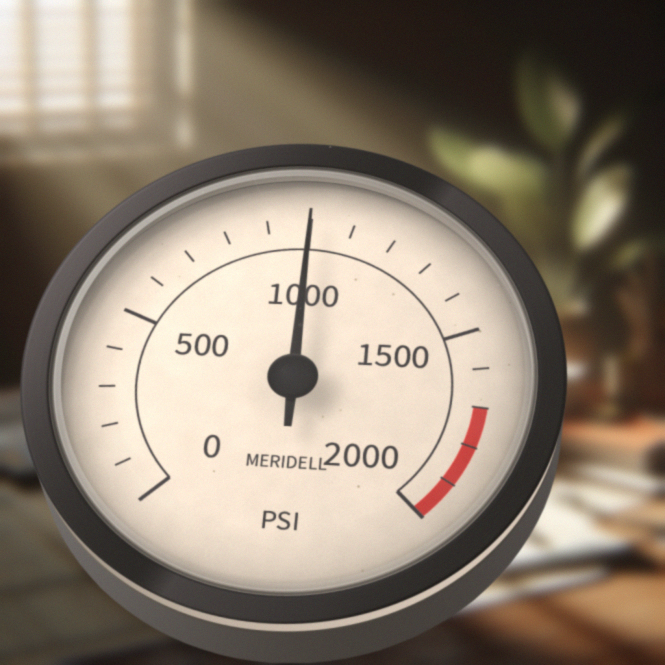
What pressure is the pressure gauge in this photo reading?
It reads 1000 psi
